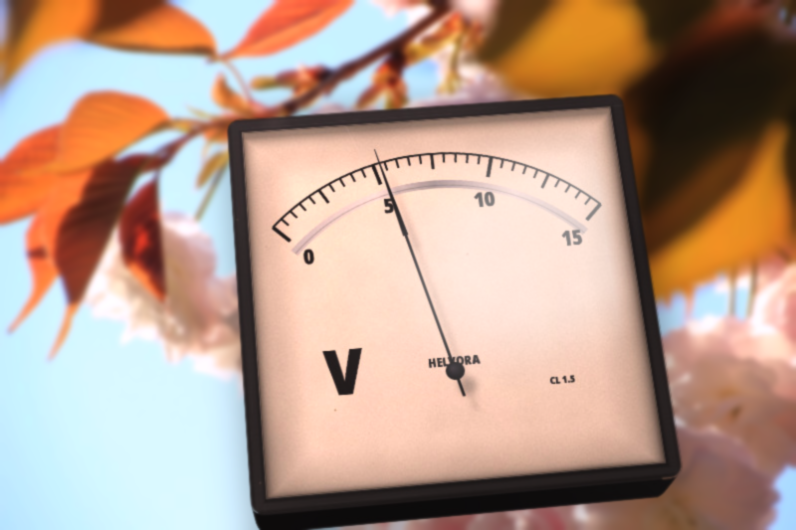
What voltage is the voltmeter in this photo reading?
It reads 5.25 V
